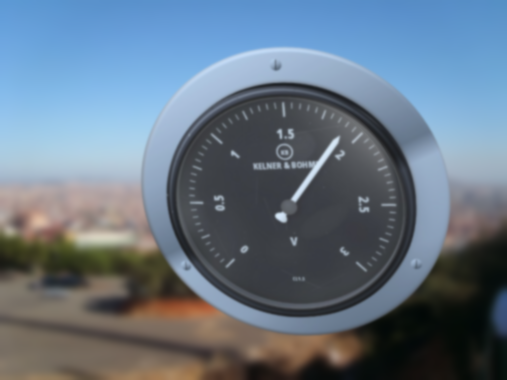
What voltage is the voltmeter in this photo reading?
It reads 1.9 V
